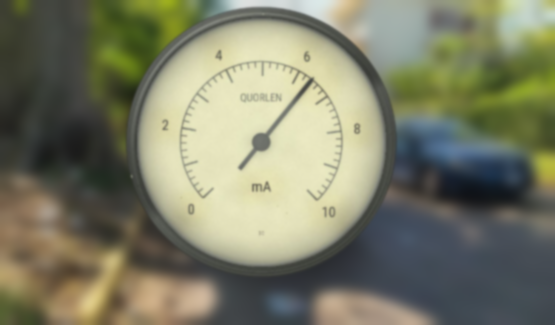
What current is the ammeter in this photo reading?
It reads 6.4 mA
